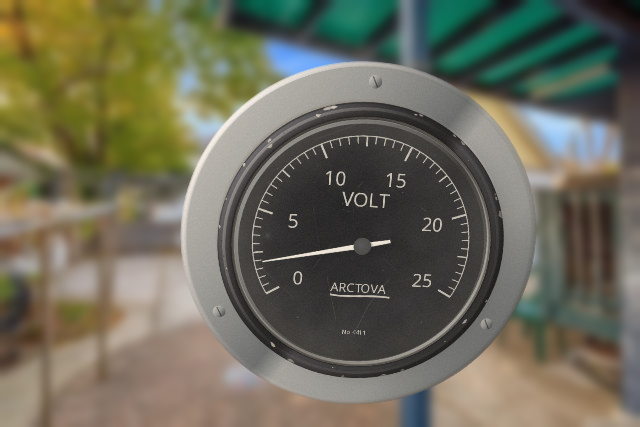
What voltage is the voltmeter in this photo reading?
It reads 2 V
